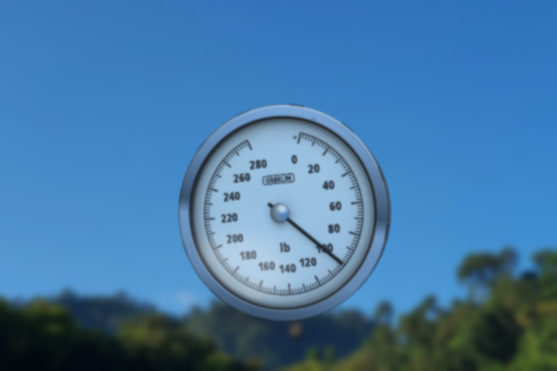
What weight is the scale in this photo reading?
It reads 100 lb
